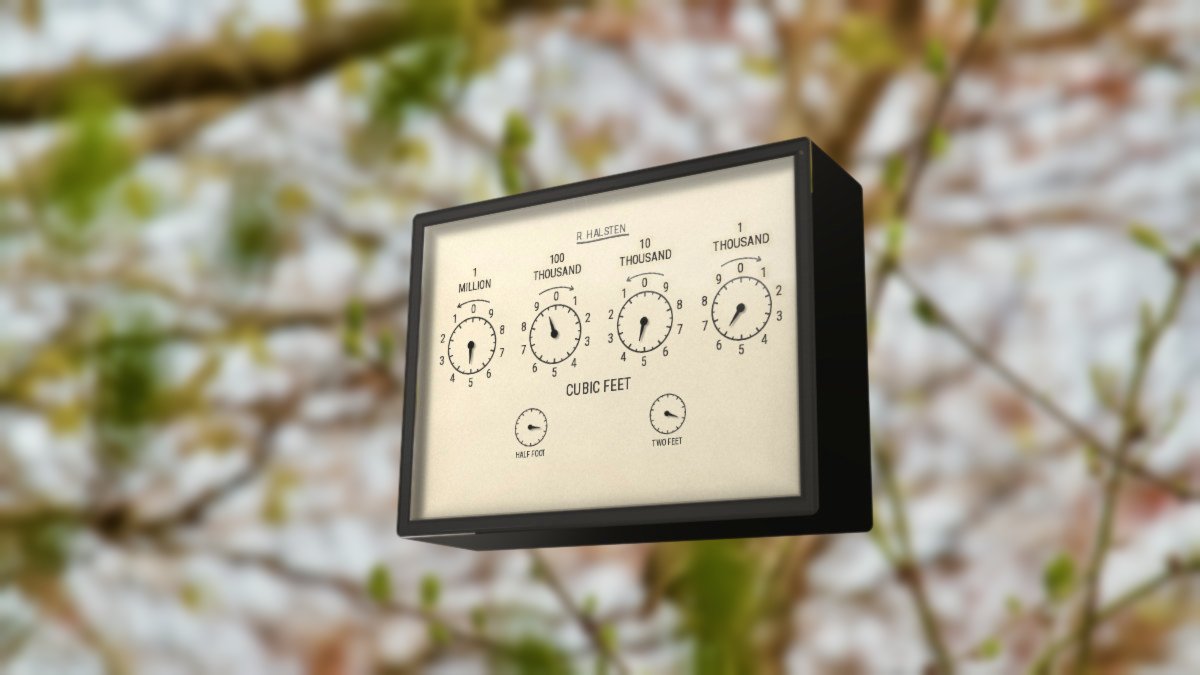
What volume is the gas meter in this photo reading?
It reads 494600 ft³
